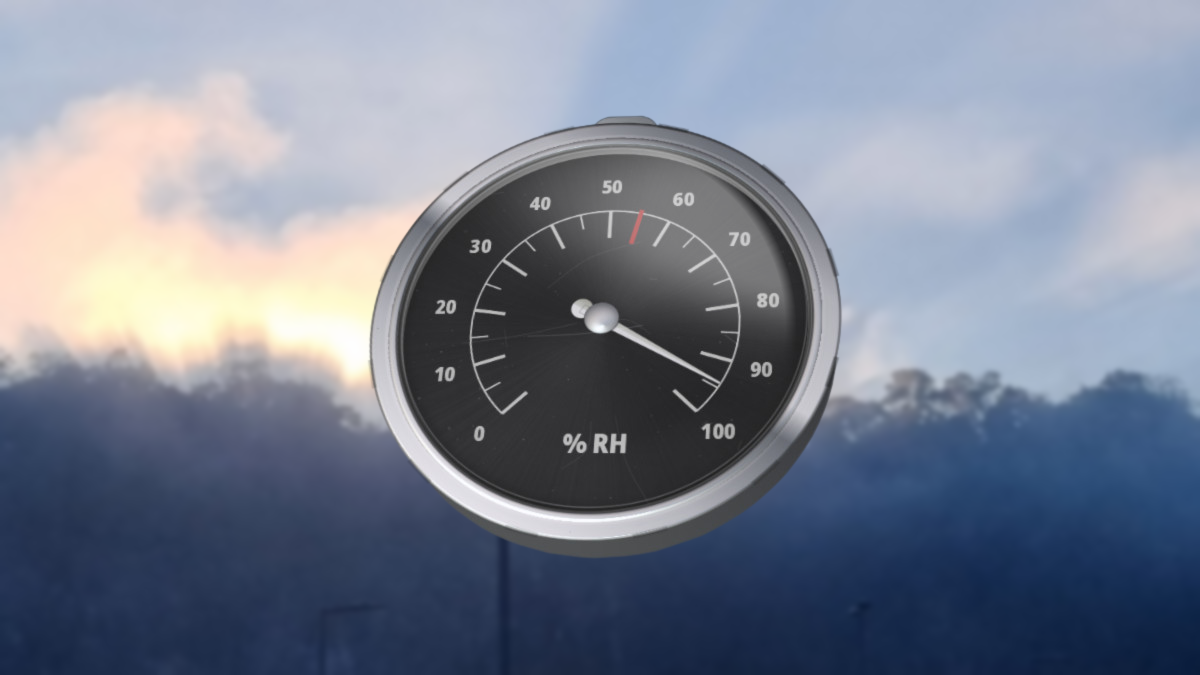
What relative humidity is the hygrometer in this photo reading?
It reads 95 %
